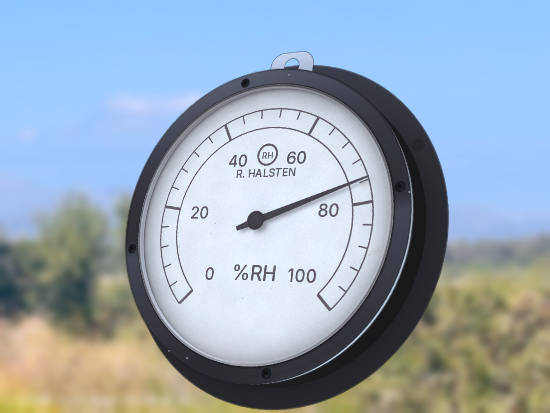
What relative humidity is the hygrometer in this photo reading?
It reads 76 %
